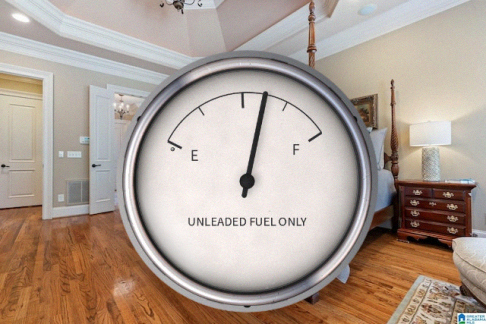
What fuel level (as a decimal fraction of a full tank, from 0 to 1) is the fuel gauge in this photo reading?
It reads 0.625
